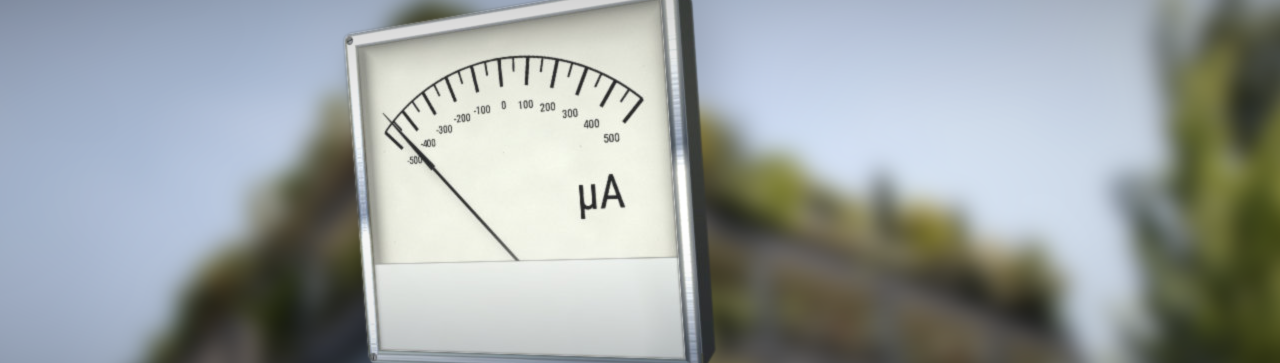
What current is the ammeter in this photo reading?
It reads -450 µA
